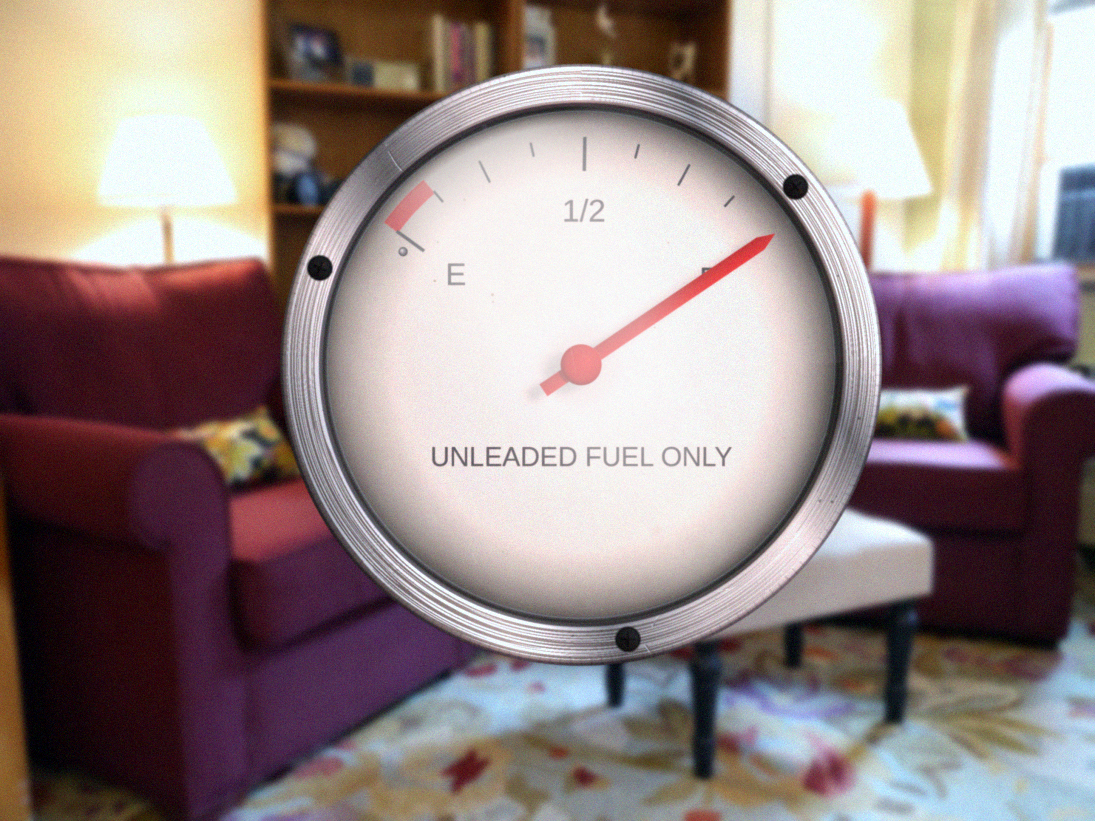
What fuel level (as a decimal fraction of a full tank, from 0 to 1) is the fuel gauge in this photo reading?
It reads 1
